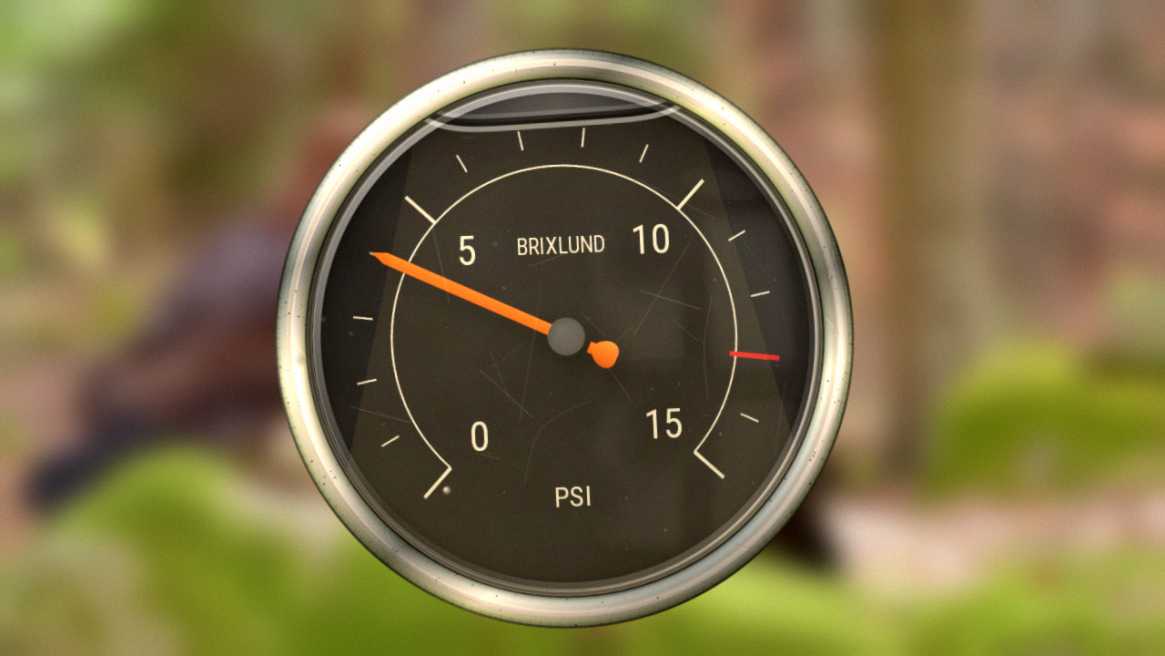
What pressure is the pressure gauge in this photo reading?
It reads 4 psi
